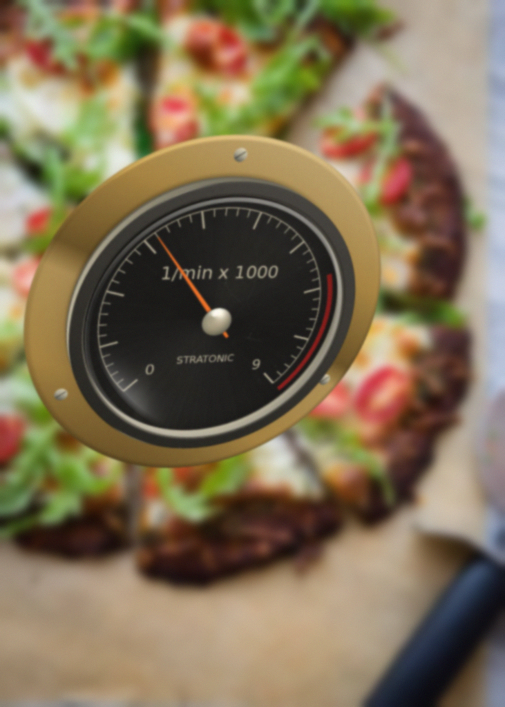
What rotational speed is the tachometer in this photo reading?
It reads 3200 rpm
